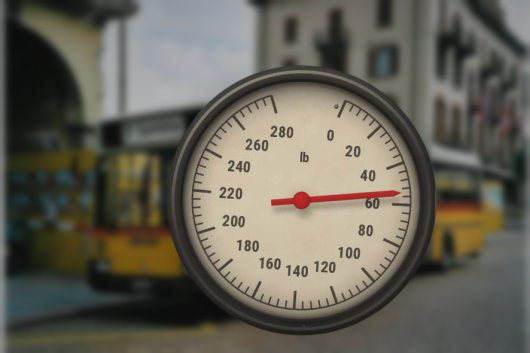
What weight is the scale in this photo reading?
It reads 54 lb
